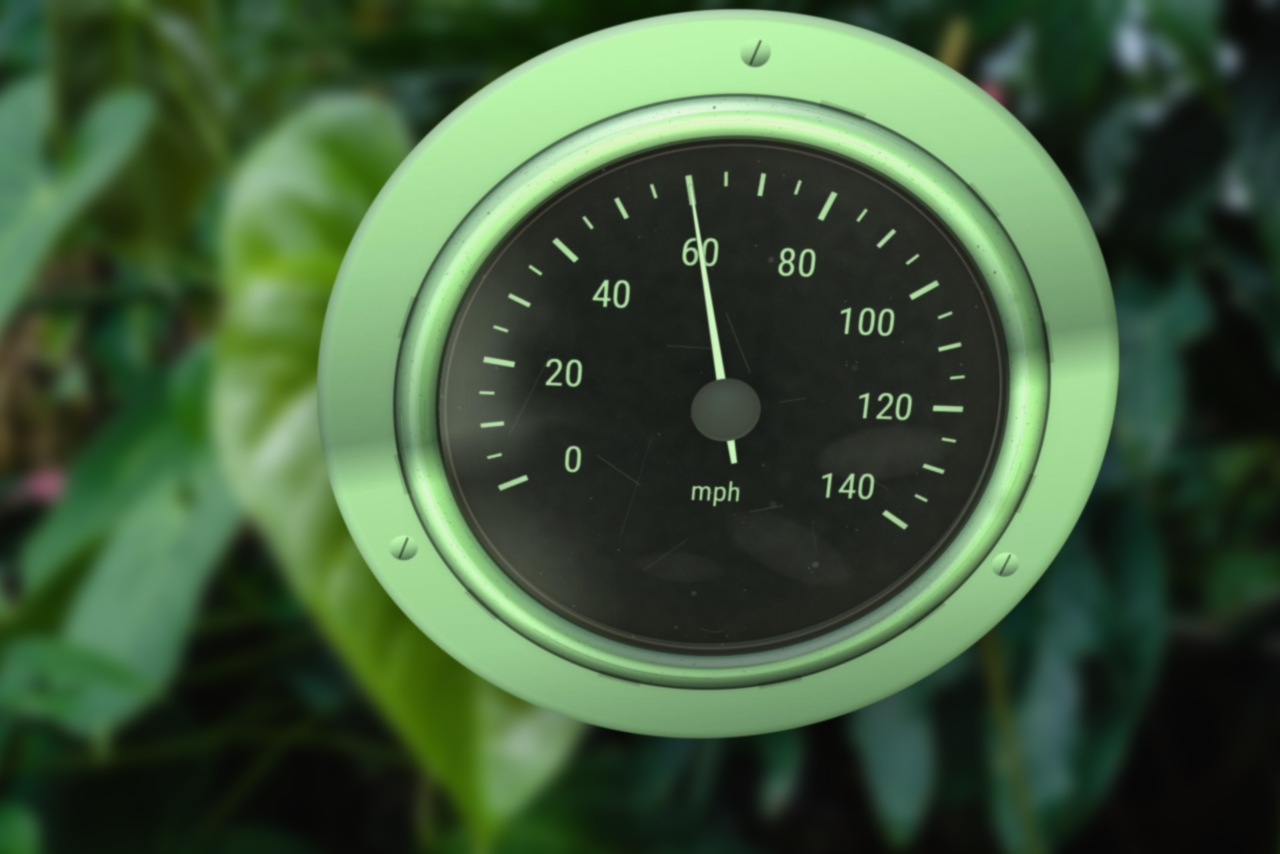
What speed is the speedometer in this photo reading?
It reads 60 mph
